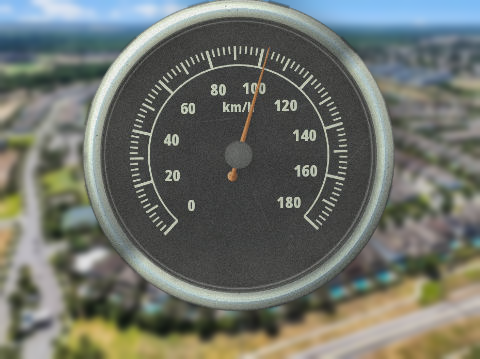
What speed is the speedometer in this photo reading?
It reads 102 km/h
